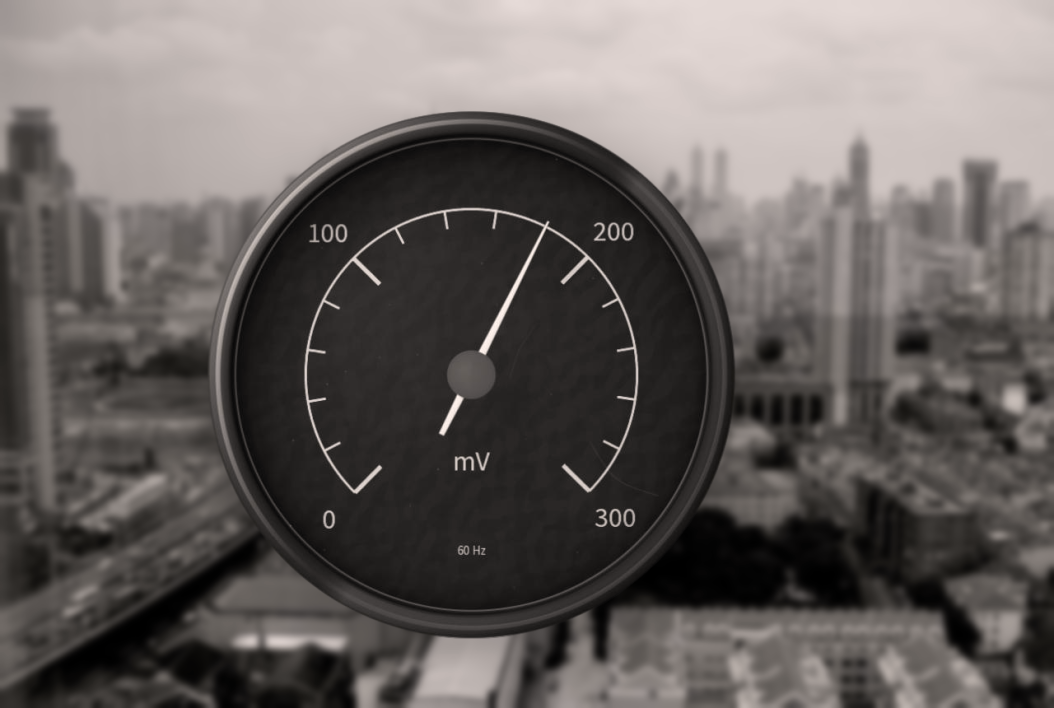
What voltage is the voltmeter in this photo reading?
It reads 180 mV
